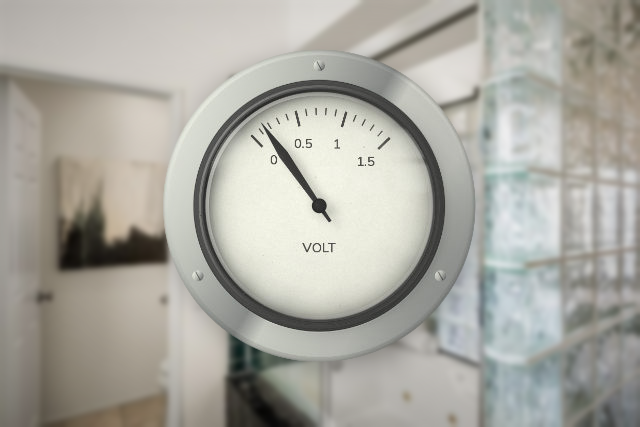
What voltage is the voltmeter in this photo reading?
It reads 0.15 V
